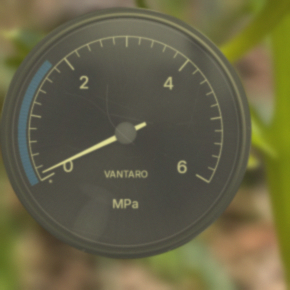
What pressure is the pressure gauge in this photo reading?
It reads 0.1 MPa
